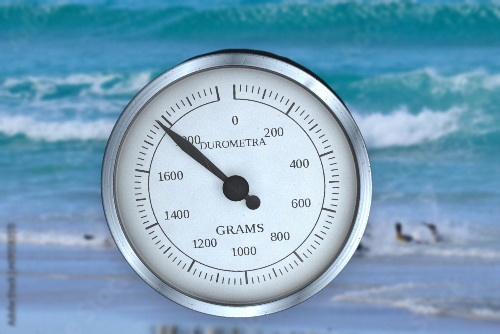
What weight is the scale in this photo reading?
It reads 1780 g
